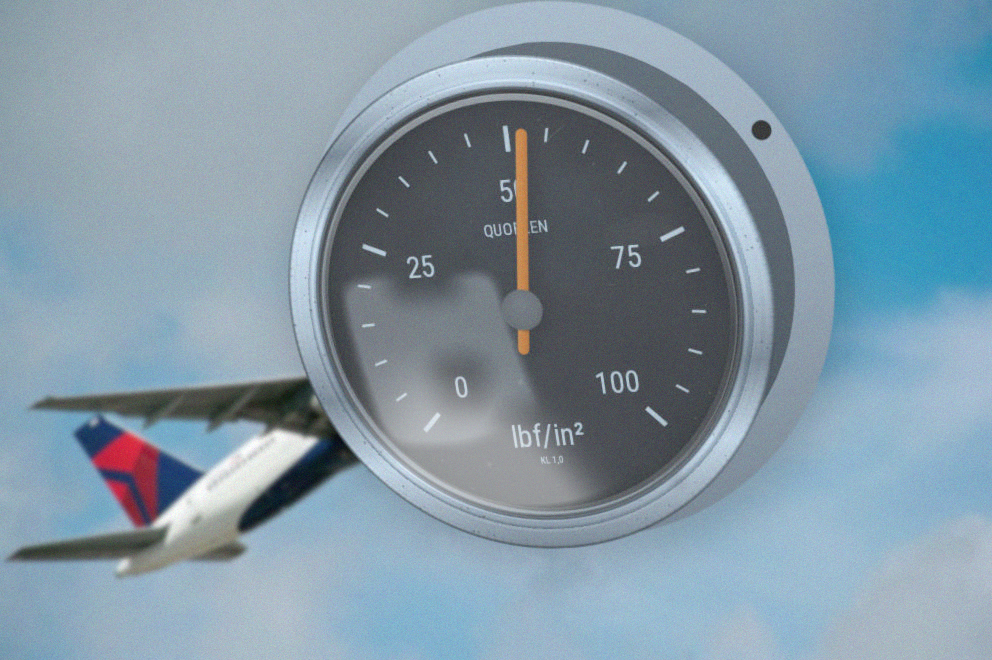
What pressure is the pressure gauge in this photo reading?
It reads 52.5 psi
